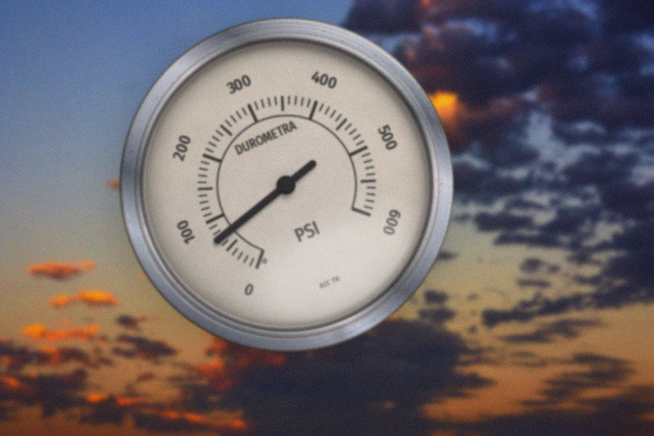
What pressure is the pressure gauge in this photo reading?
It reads 70 psi
